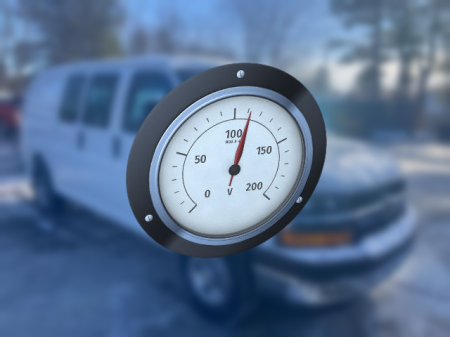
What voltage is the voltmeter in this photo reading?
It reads 110 V
